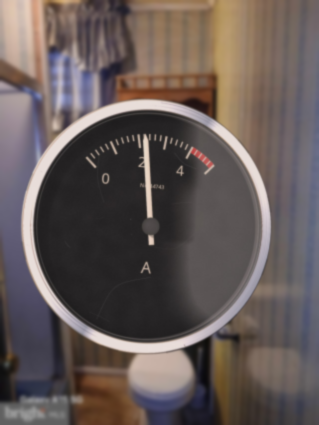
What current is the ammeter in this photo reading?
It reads 2.2 A
